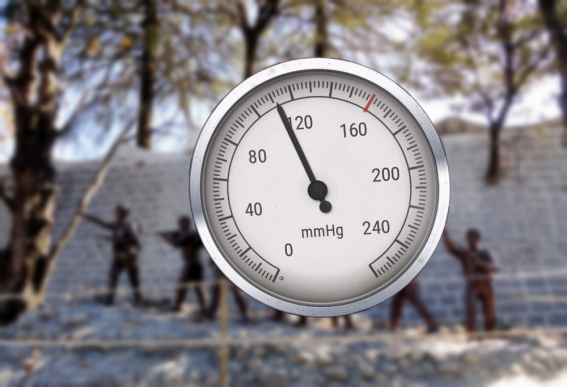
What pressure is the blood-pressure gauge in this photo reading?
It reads 112 mmHg
